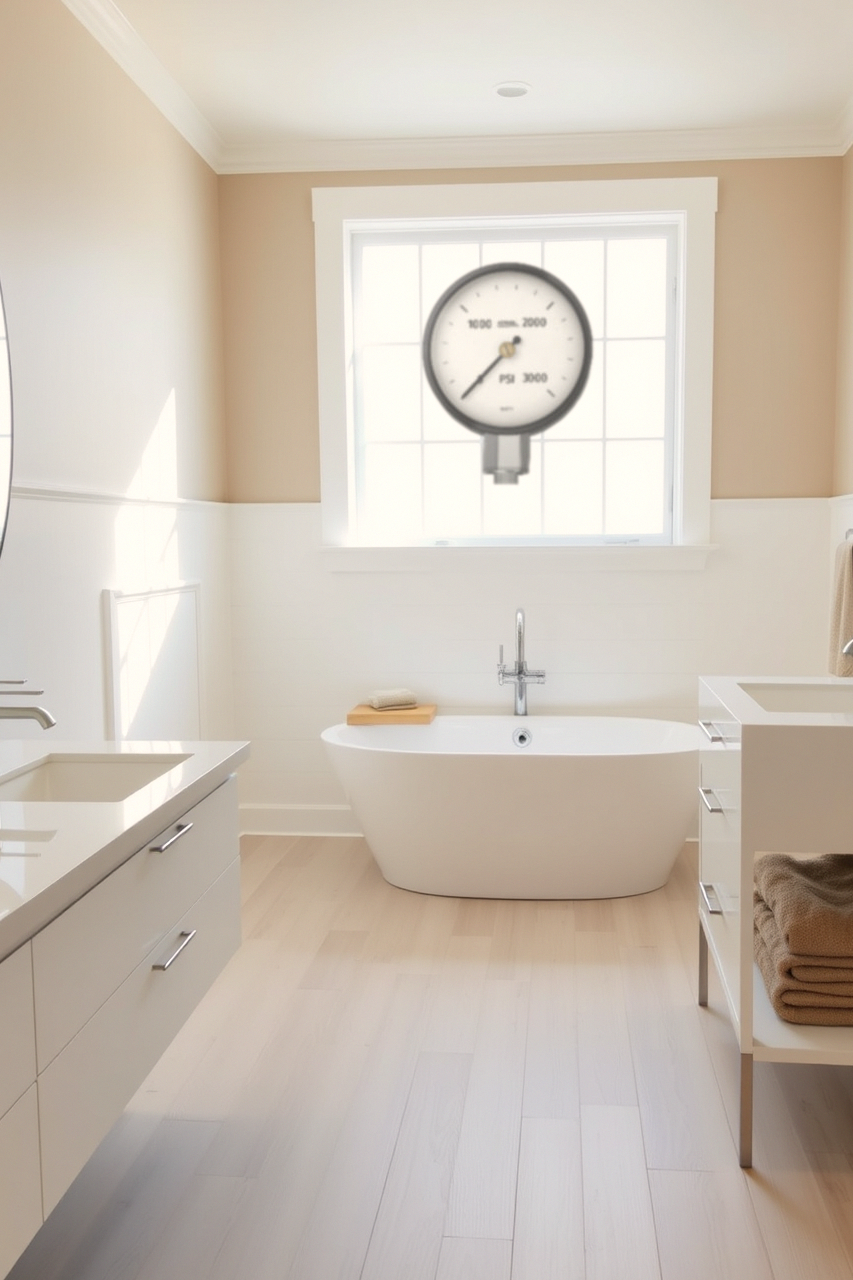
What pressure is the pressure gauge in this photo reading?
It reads 0 psi
